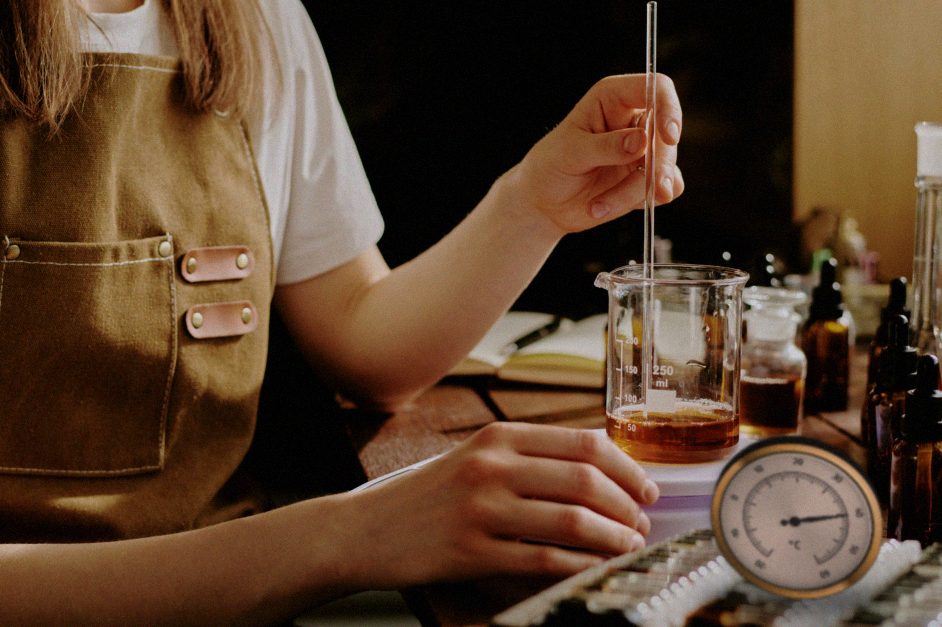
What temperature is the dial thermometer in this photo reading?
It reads 40 °C
